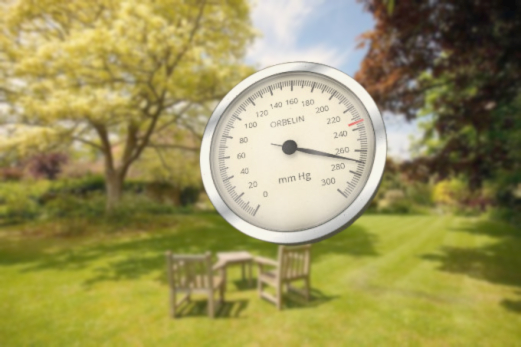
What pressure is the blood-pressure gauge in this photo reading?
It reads 270 mmHg
